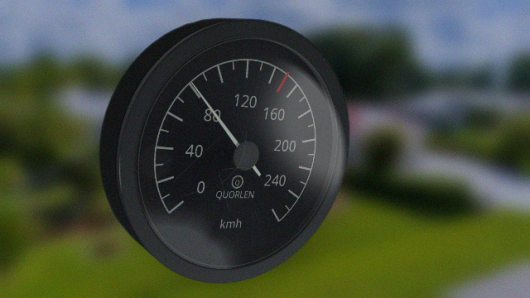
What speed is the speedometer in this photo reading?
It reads 80 km/h
